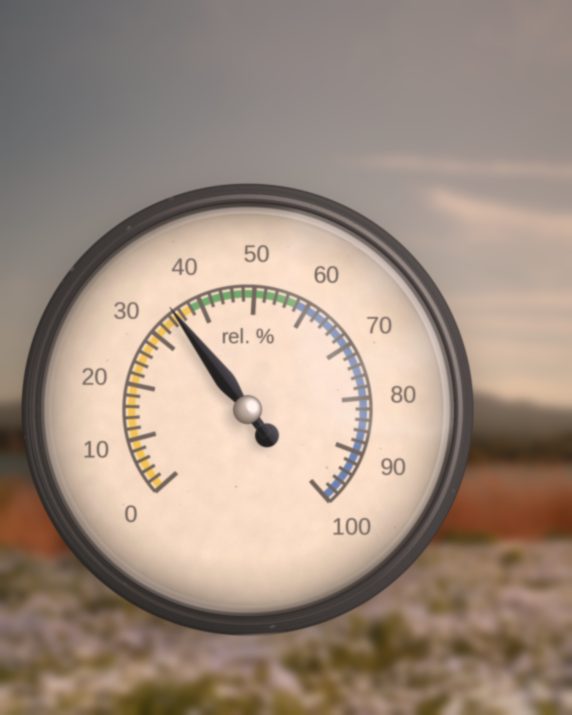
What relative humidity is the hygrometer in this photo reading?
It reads 35 %
